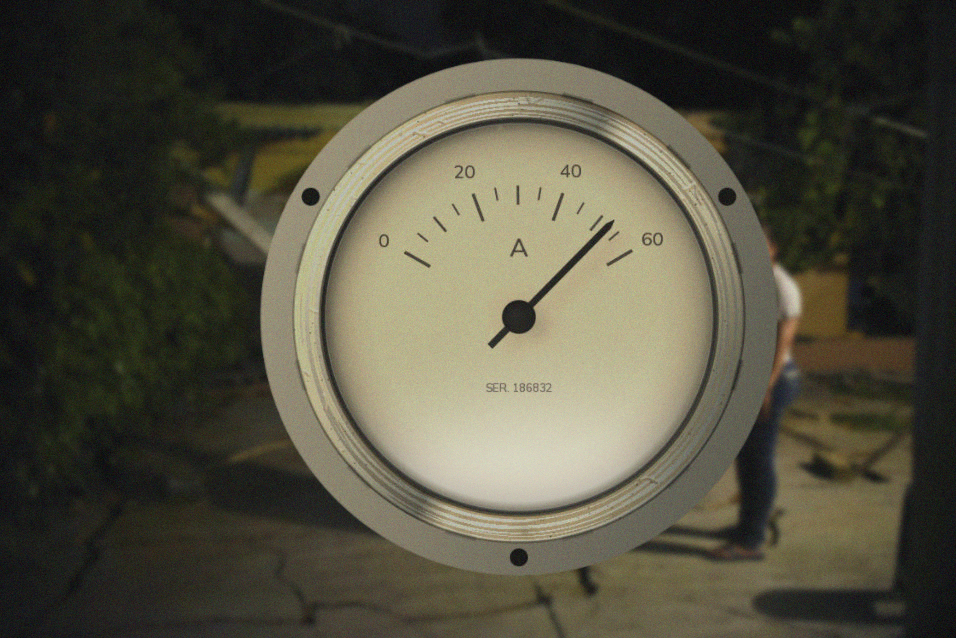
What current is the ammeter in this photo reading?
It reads 52.5 A
